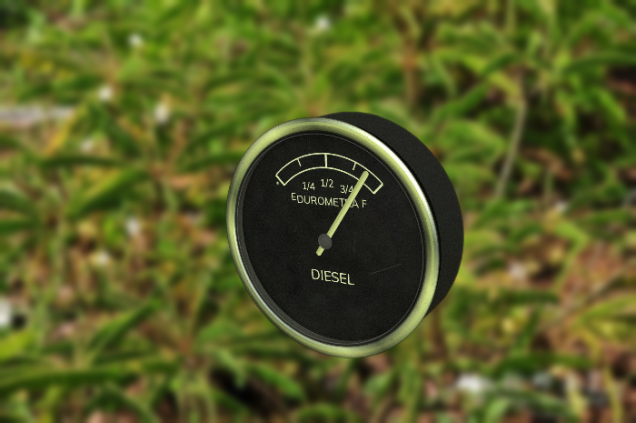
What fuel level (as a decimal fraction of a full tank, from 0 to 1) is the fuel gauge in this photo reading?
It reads 0.875
